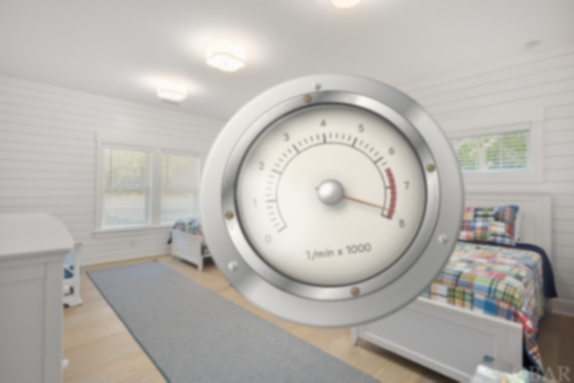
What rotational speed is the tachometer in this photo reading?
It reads 7800 rpm
